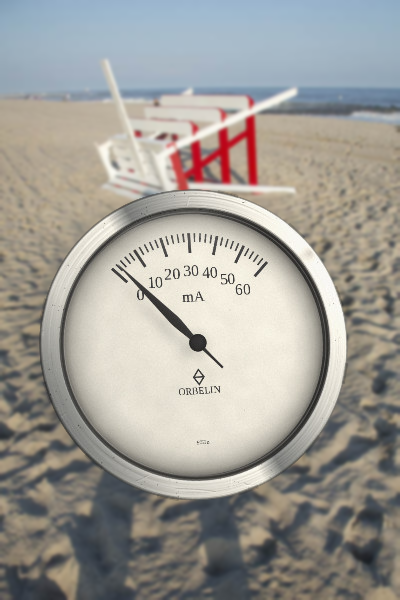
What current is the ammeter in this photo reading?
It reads 2 mA
